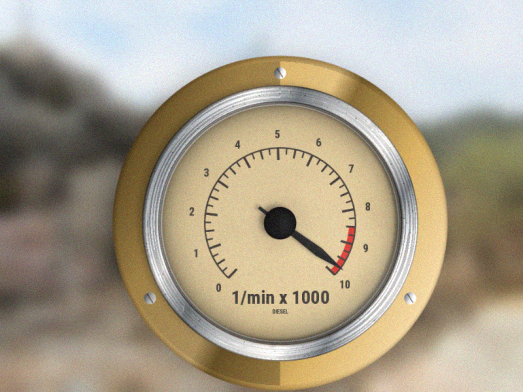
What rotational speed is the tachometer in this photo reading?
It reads 9750 rpm
